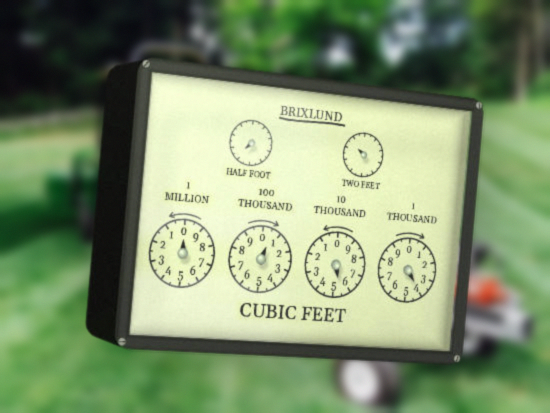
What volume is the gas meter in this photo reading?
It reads 5400 ft³
